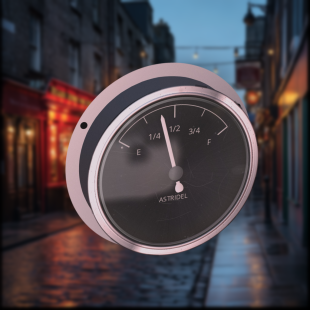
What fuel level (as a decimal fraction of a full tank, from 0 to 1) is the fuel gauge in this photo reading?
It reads 0.375
